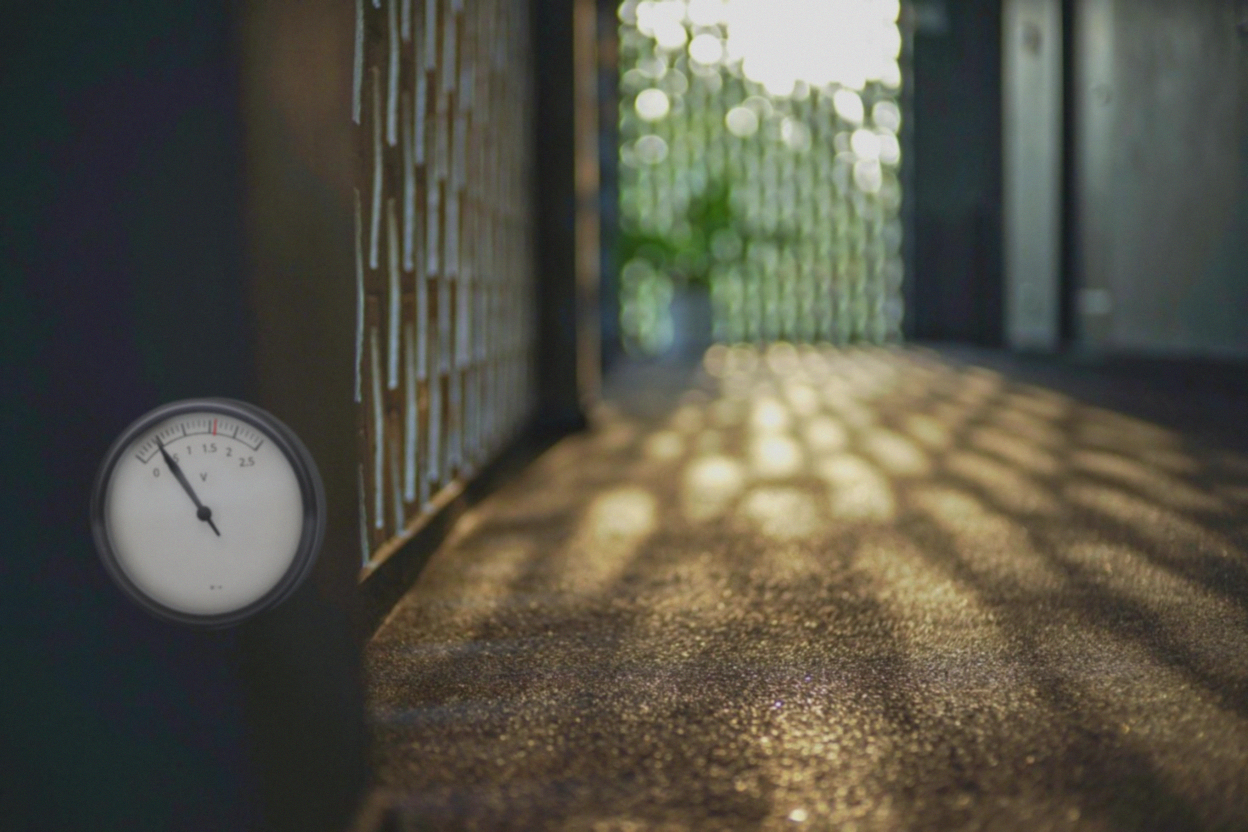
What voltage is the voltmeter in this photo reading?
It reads 0.5 V
